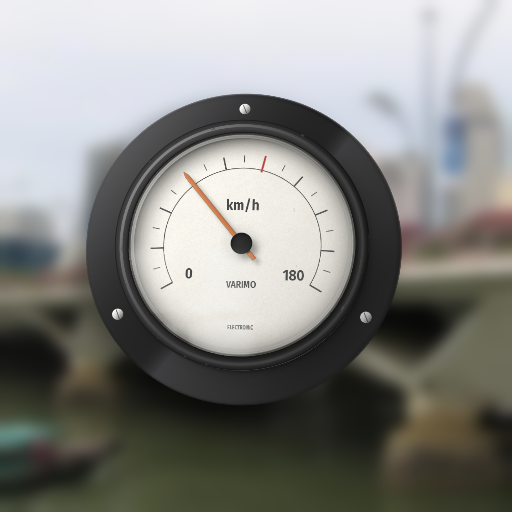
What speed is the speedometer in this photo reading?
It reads 60 km/h
